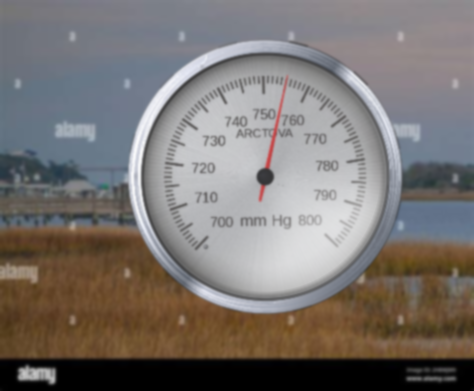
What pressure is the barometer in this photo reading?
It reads 755 mmHg
